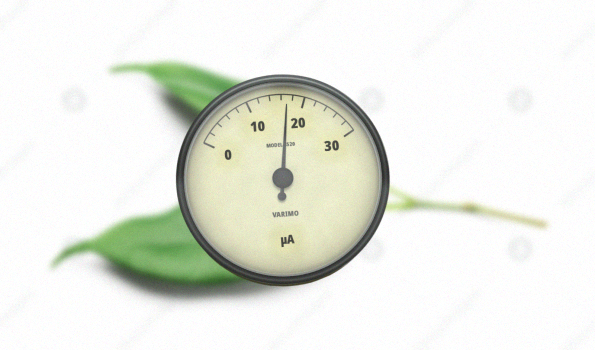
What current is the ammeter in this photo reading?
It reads 17 µA
